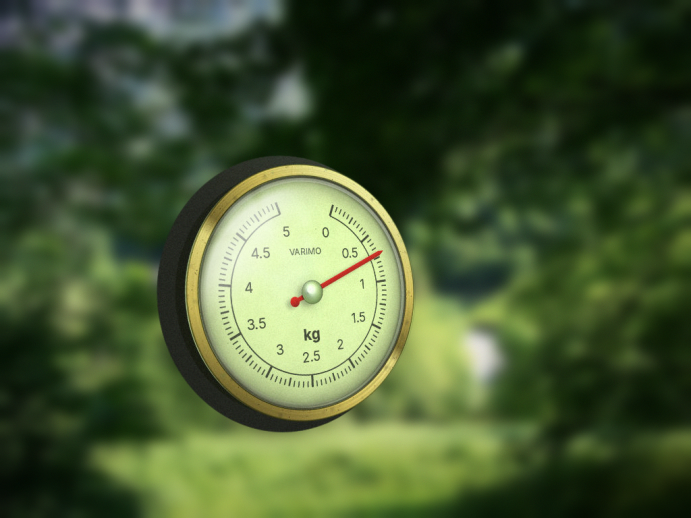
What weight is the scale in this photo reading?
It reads 0.7 kg
